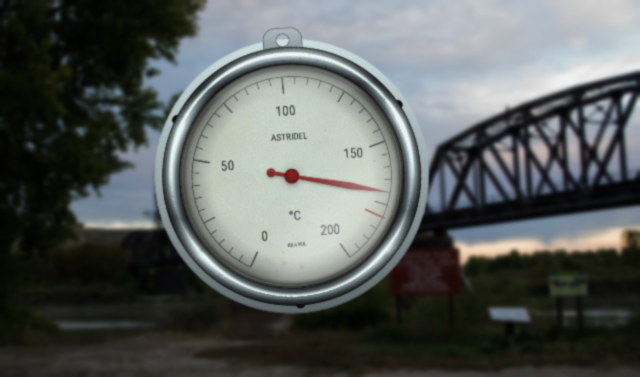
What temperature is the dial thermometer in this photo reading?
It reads 170 °C
